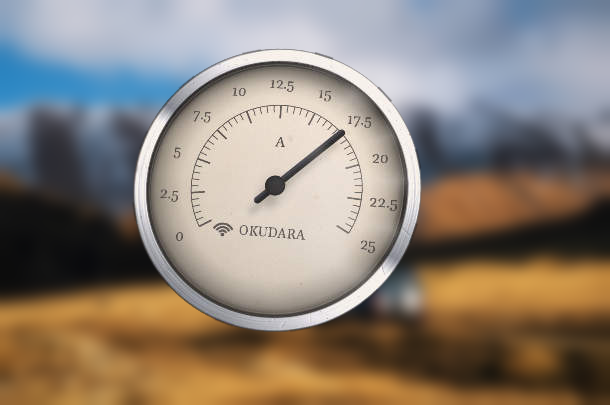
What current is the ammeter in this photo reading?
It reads 17.5 A
